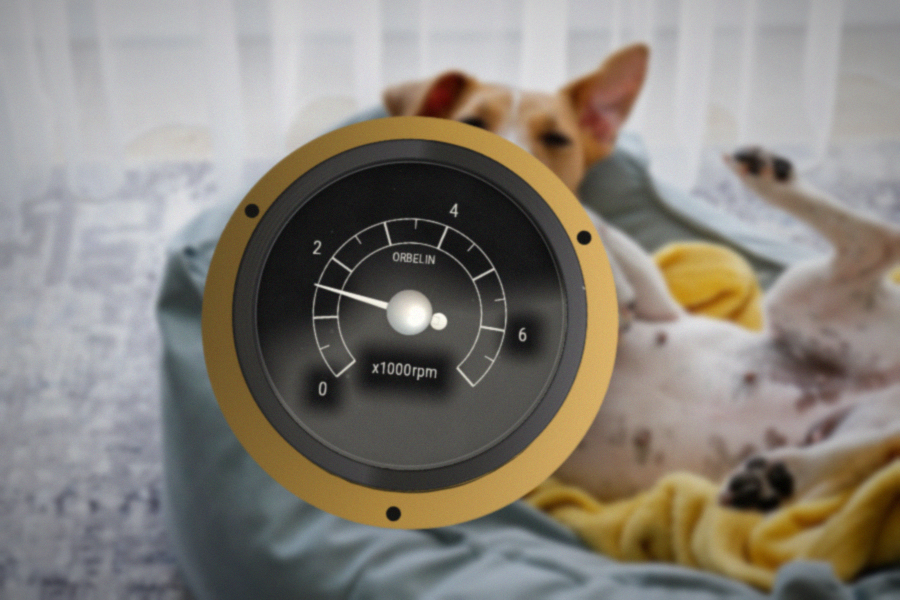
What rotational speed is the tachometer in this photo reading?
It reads 1500 rpm
